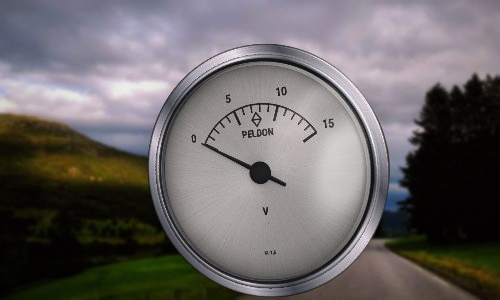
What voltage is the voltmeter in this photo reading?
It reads 0 V
